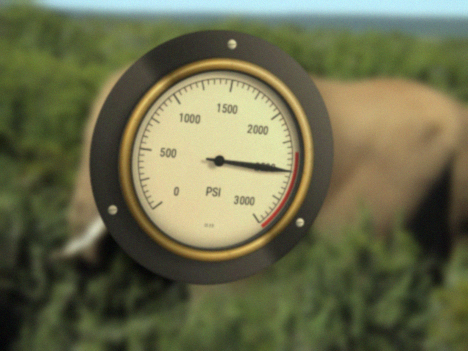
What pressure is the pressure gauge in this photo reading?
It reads 2500 psi
